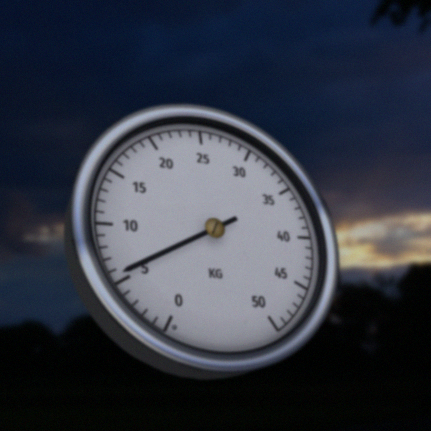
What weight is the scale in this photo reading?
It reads 5.5 kg
